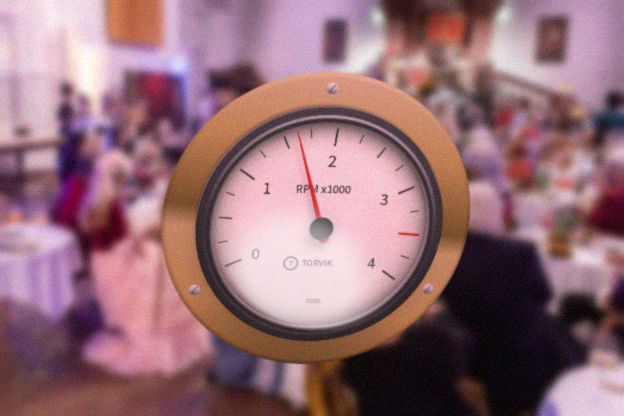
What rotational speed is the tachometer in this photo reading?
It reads 1625 rpm
